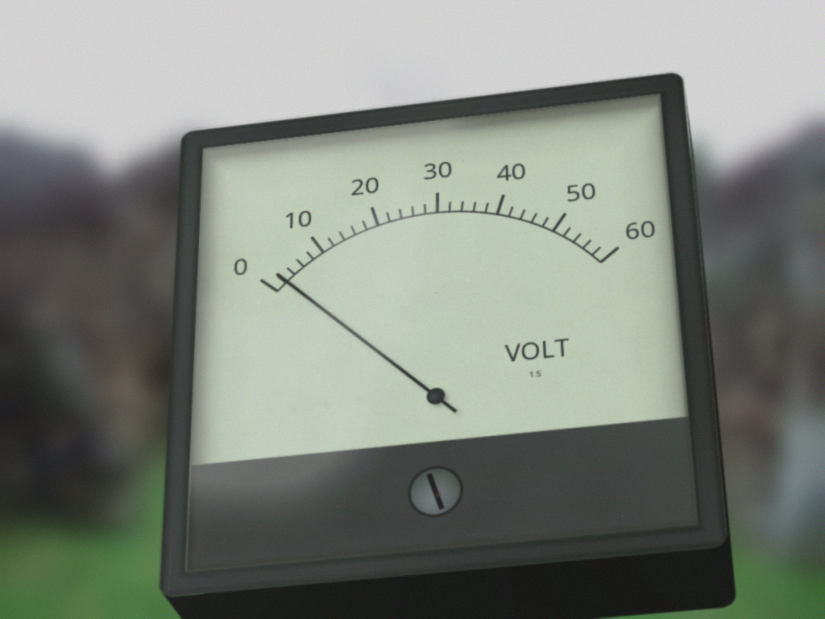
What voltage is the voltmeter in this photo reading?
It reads 2 V
